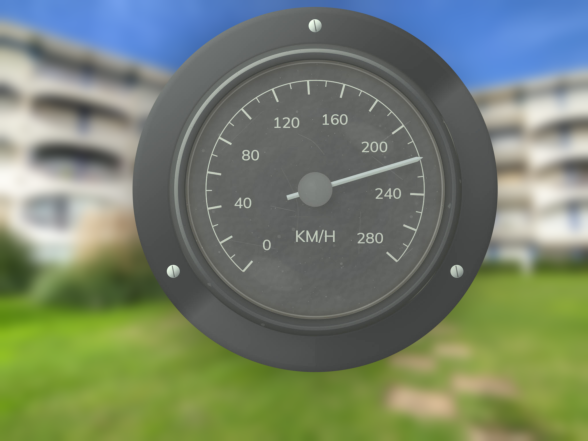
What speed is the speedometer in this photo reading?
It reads 220 km/h
